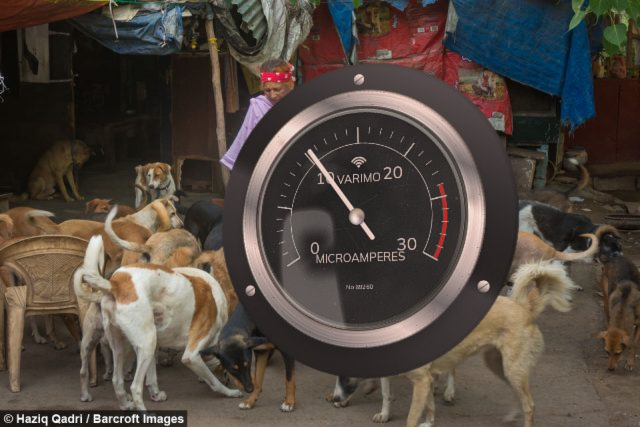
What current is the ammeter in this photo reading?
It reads 10.5 µA
